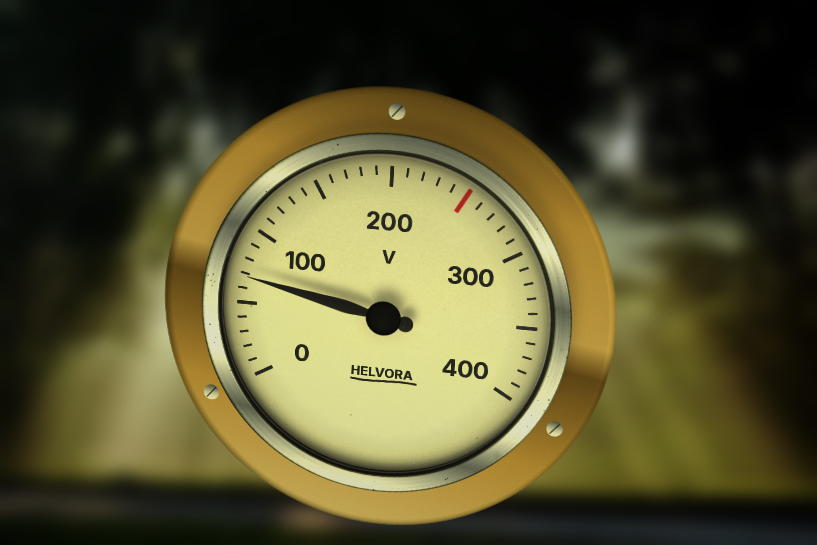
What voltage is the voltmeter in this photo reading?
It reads 70 V
